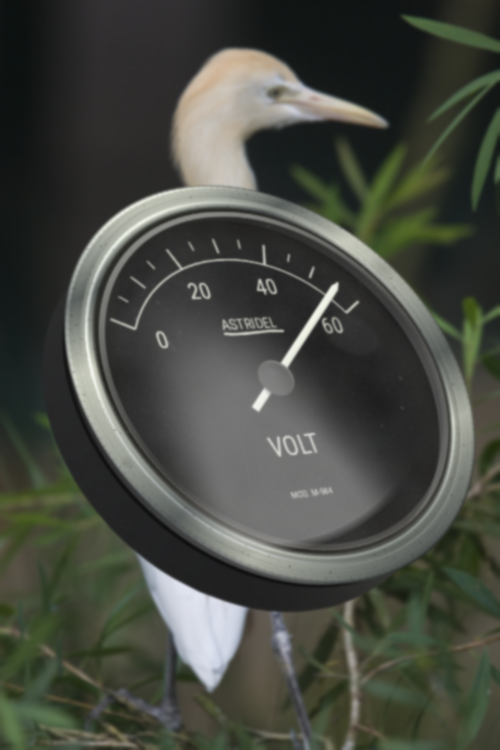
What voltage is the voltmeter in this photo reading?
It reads 55 V
